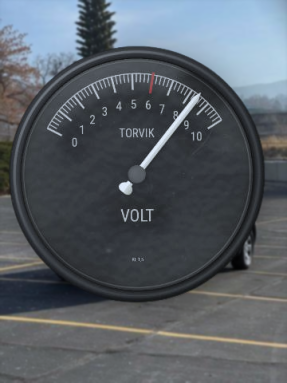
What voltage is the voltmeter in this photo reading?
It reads 8.4 V
